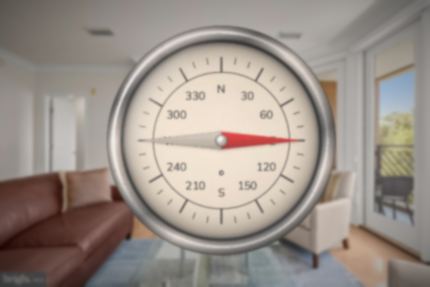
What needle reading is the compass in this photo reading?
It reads 90 °
